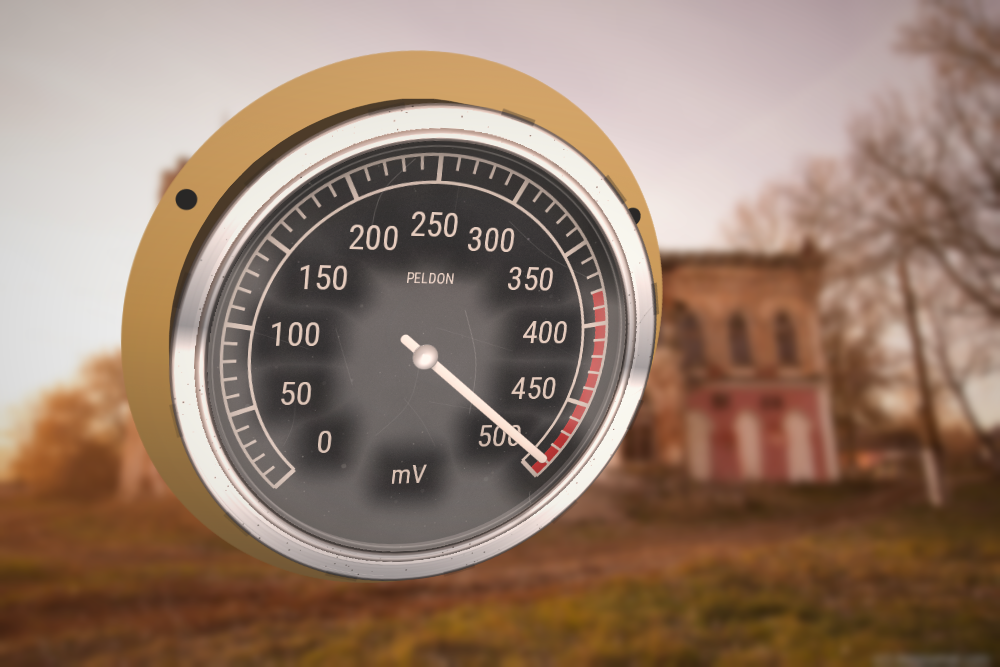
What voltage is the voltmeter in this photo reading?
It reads 490 mV
